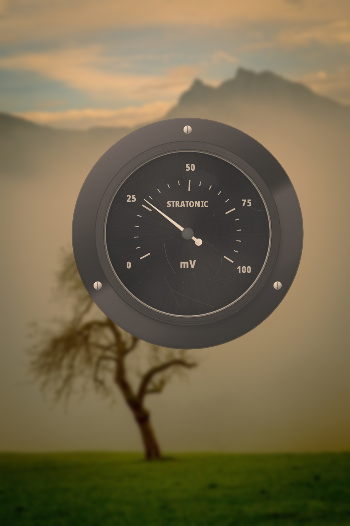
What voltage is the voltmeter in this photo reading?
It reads 27.5 mV
